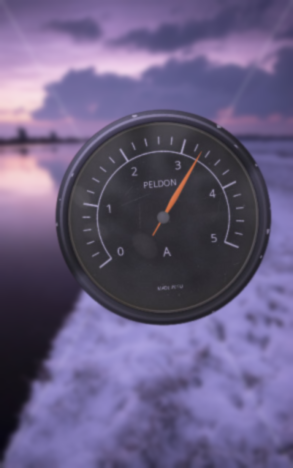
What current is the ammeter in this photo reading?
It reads 3.3 A
